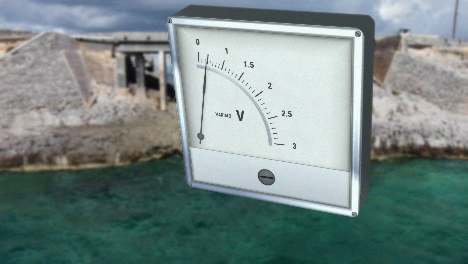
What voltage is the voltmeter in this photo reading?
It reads 0.5 V
